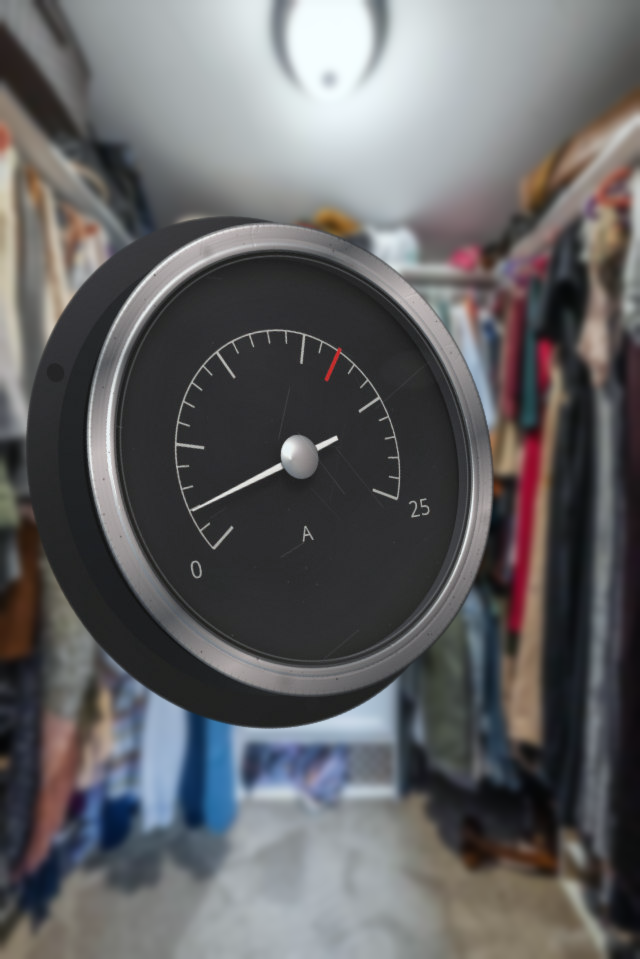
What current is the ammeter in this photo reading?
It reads 2 A
